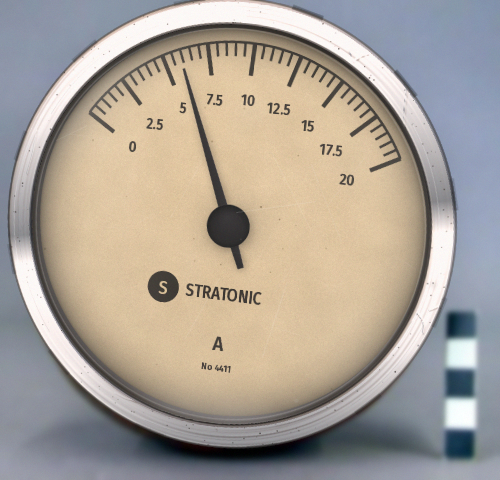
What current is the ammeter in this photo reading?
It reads 6 A
